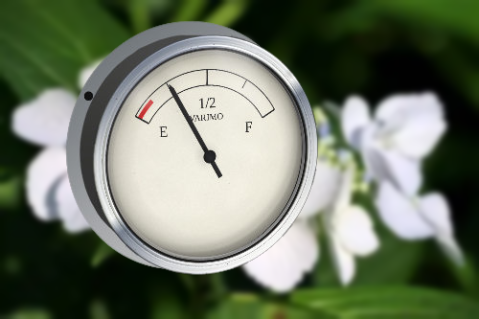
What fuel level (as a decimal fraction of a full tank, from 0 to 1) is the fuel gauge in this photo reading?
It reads 0.25
